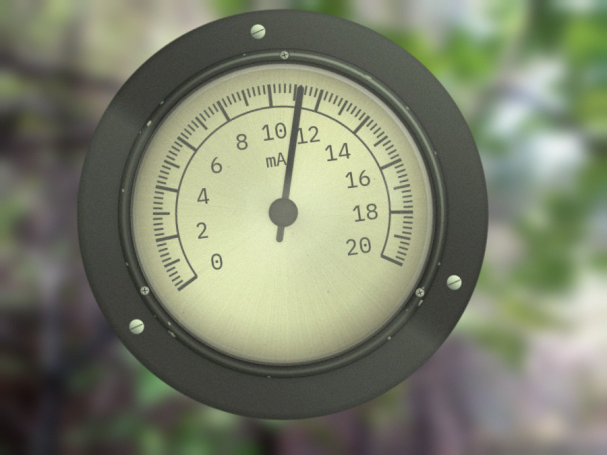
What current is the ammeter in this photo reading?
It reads 11.2 mA
